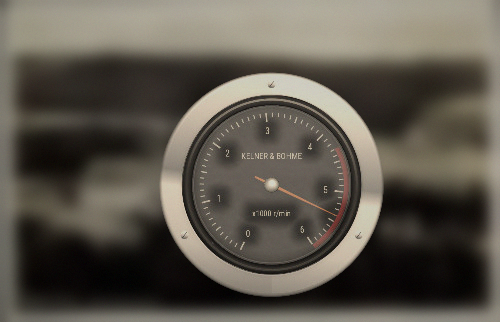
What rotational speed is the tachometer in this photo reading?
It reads 5400 rpm
